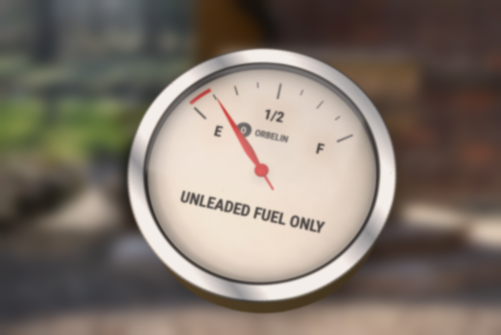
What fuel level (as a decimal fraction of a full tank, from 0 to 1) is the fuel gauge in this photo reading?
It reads 0.125
